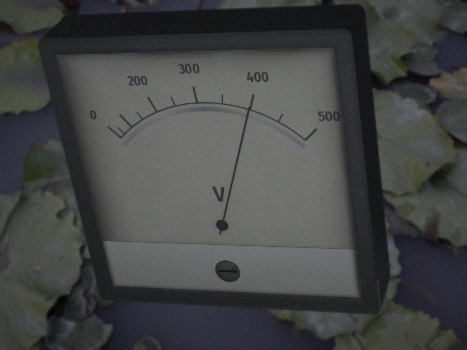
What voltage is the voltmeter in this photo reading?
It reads 400 V
